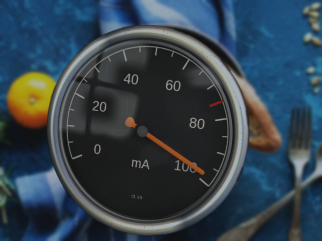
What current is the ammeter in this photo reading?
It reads 97.5 mA
